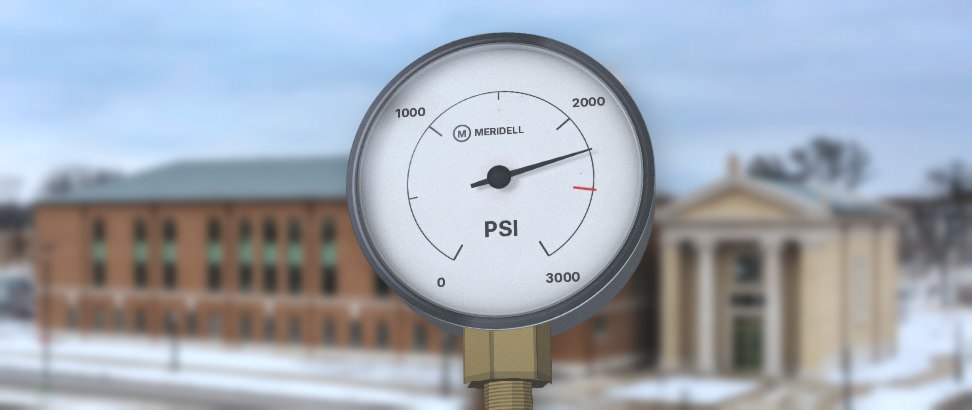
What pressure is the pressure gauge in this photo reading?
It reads 2250 psi
